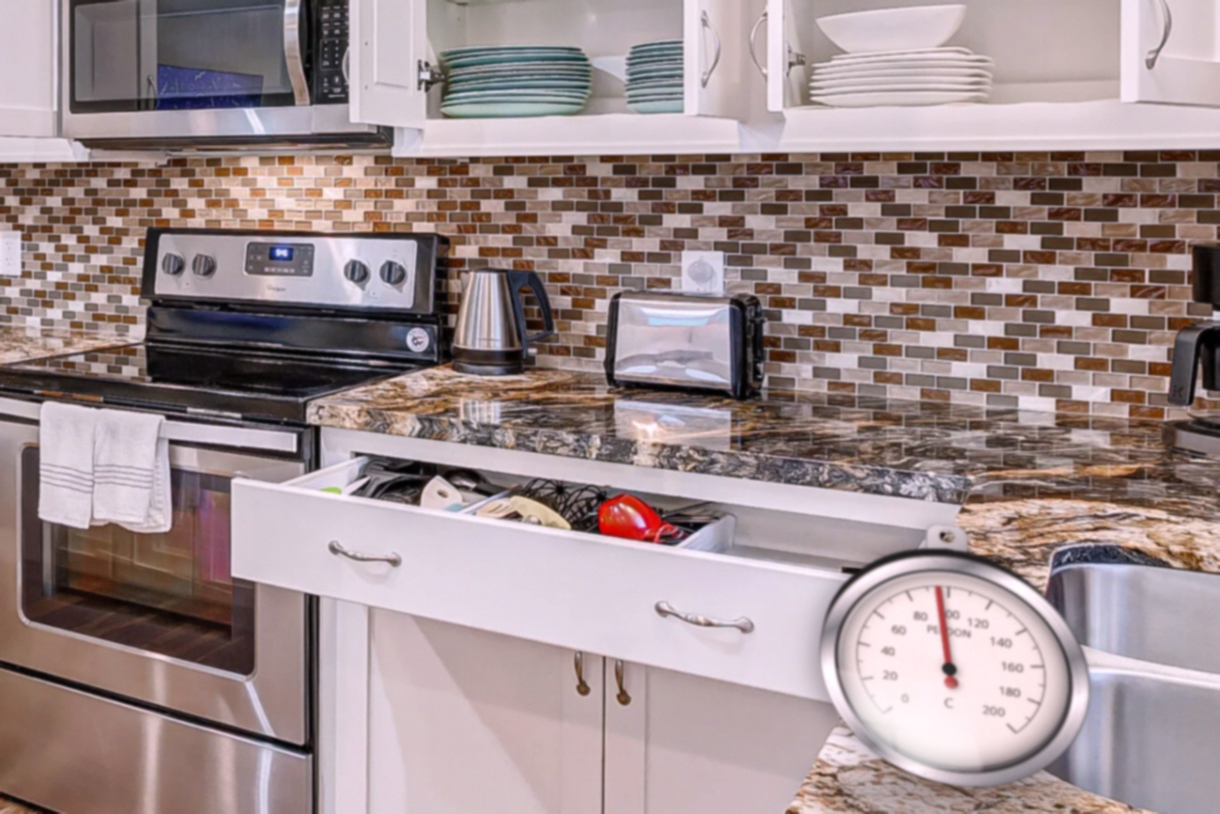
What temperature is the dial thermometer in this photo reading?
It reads 95 °C
